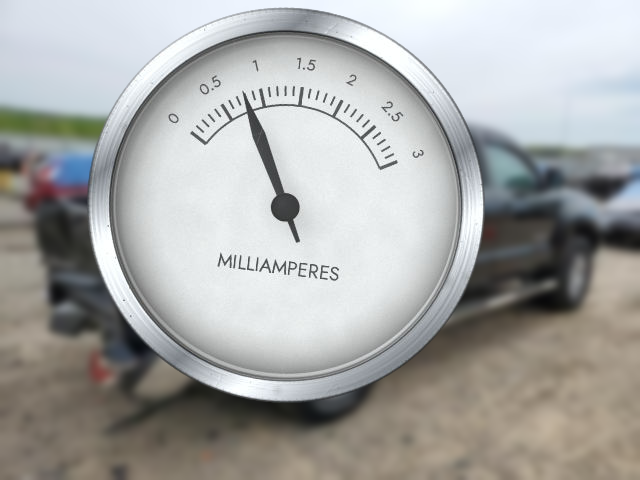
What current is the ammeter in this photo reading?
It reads 0.8 mA
